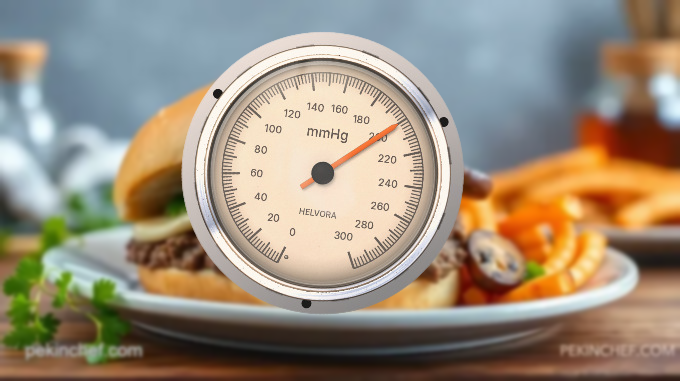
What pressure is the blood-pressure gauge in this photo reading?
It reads 200 mmHg
